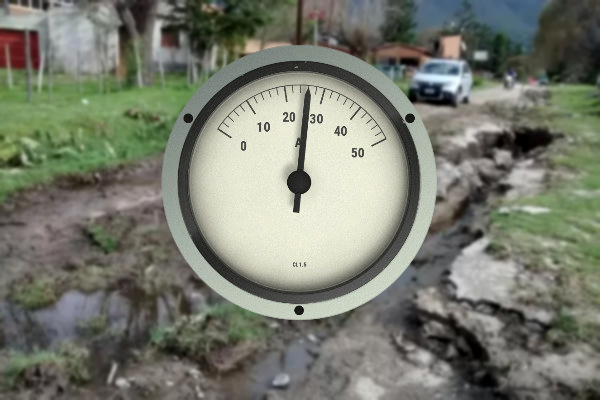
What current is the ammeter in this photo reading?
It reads 26 A
